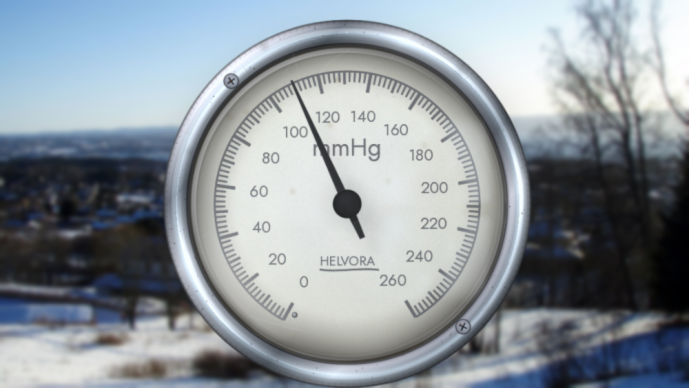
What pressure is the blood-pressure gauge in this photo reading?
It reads 110 mmHg
